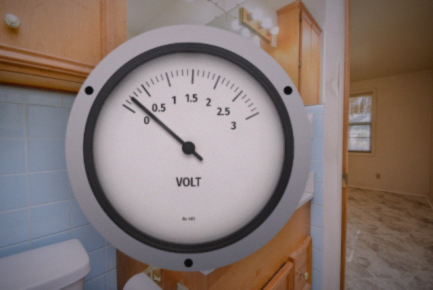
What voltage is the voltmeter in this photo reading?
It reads 0.2 V
